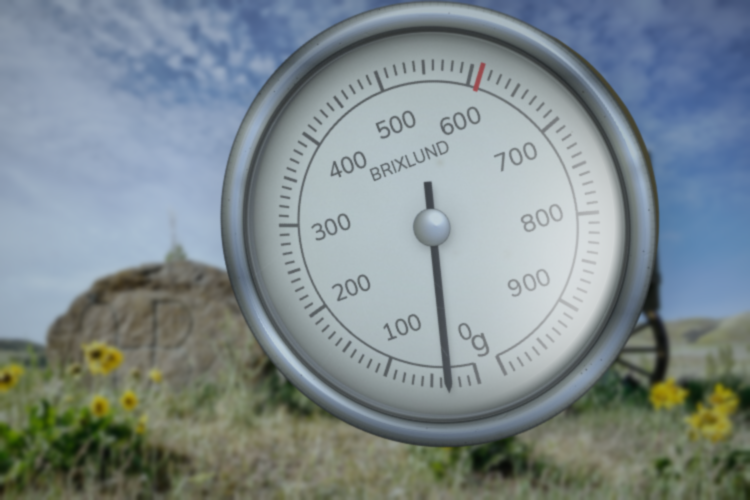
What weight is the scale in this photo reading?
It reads 30 g
